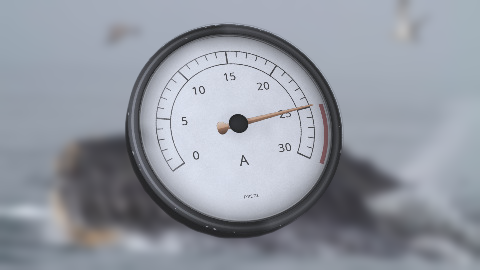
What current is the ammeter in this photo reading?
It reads 25 A
